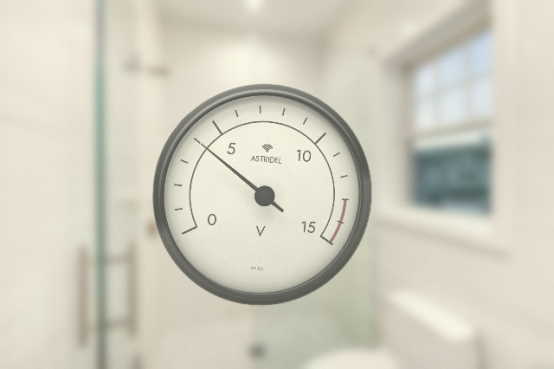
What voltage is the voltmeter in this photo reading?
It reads 4 V
